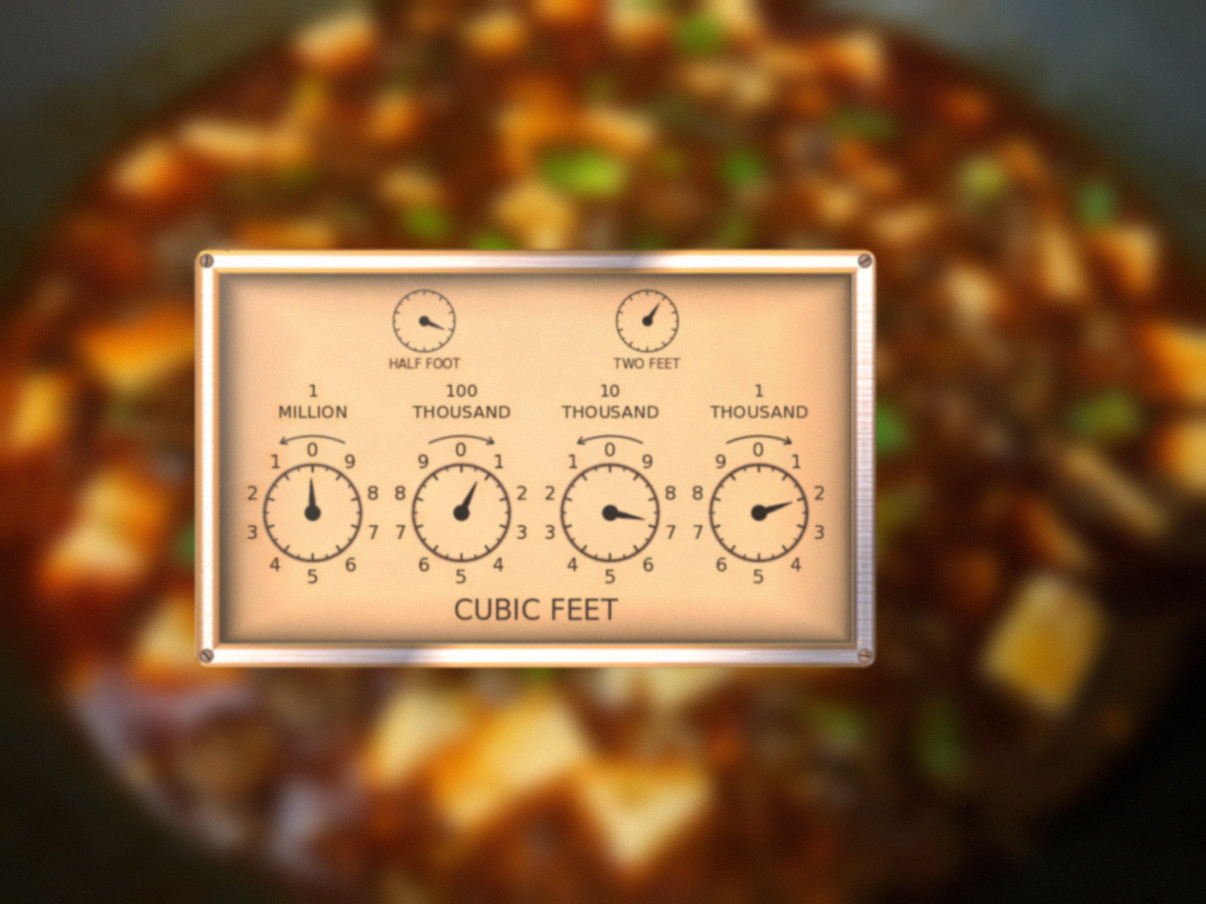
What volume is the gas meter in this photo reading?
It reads 7200 ft³
